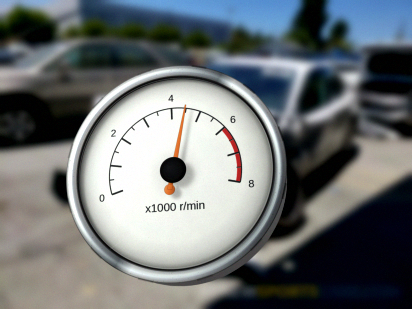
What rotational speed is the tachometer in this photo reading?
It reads 4500 rpm
